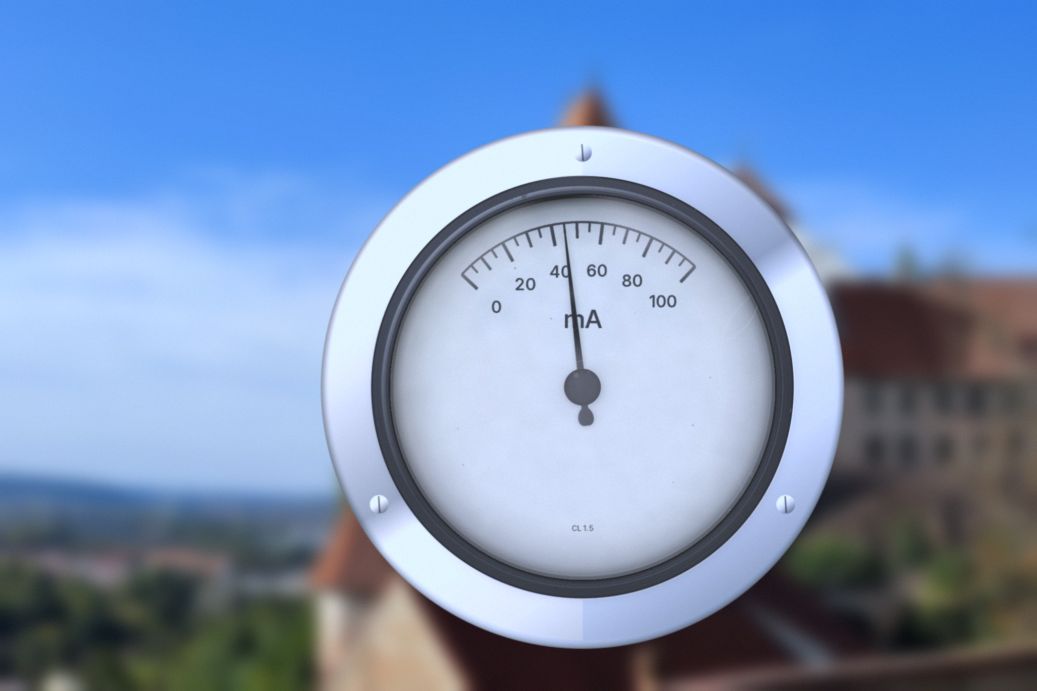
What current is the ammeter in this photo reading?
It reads 45 mA
